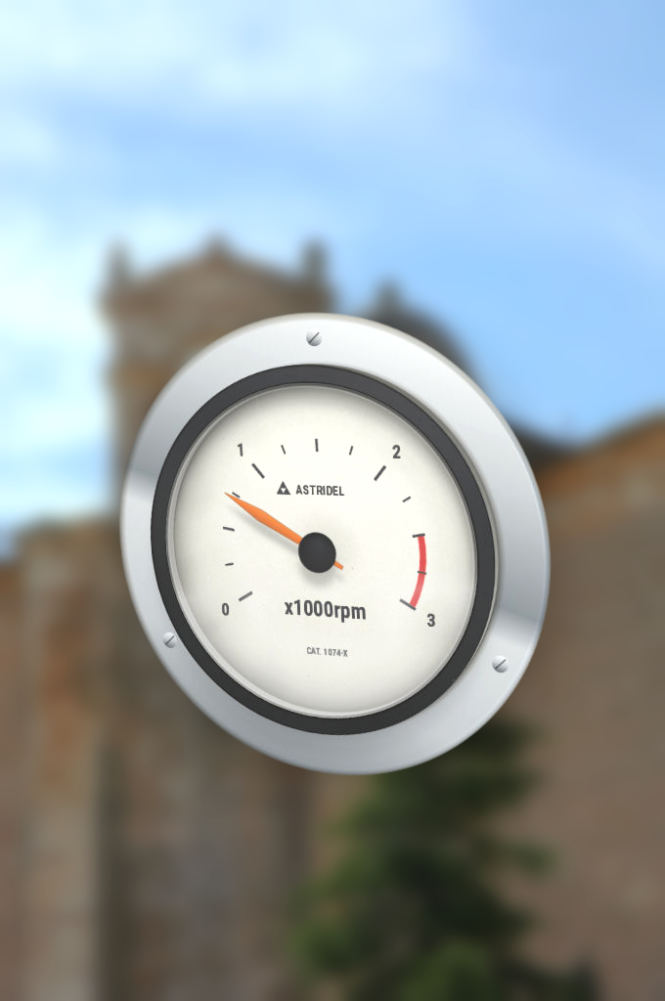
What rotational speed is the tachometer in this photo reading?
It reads 750 rpm
